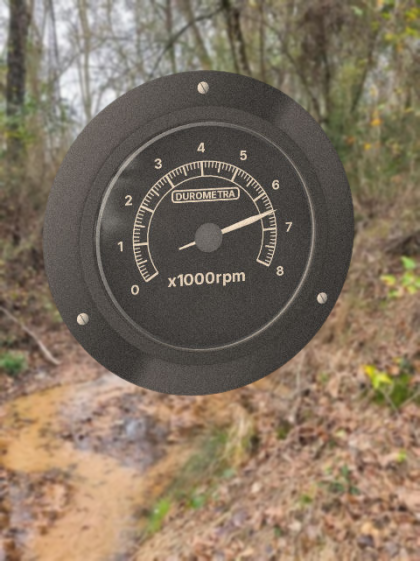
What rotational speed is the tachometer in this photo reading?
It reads 6500 rpm
